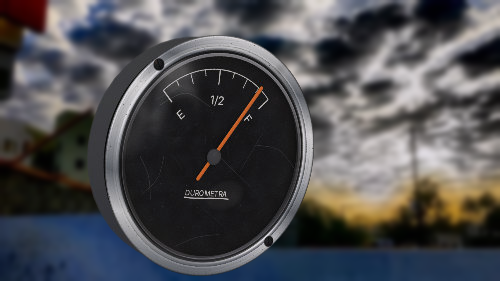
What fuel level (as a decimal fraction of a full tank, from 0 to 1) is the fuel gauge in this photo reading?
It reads 0.875
